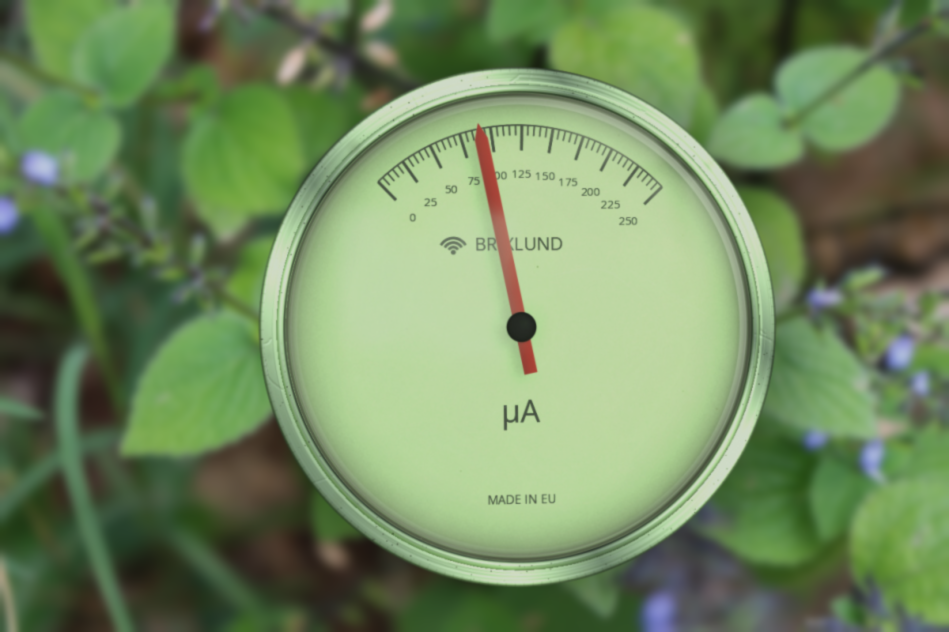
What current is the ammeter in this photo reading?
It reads 90 µA
